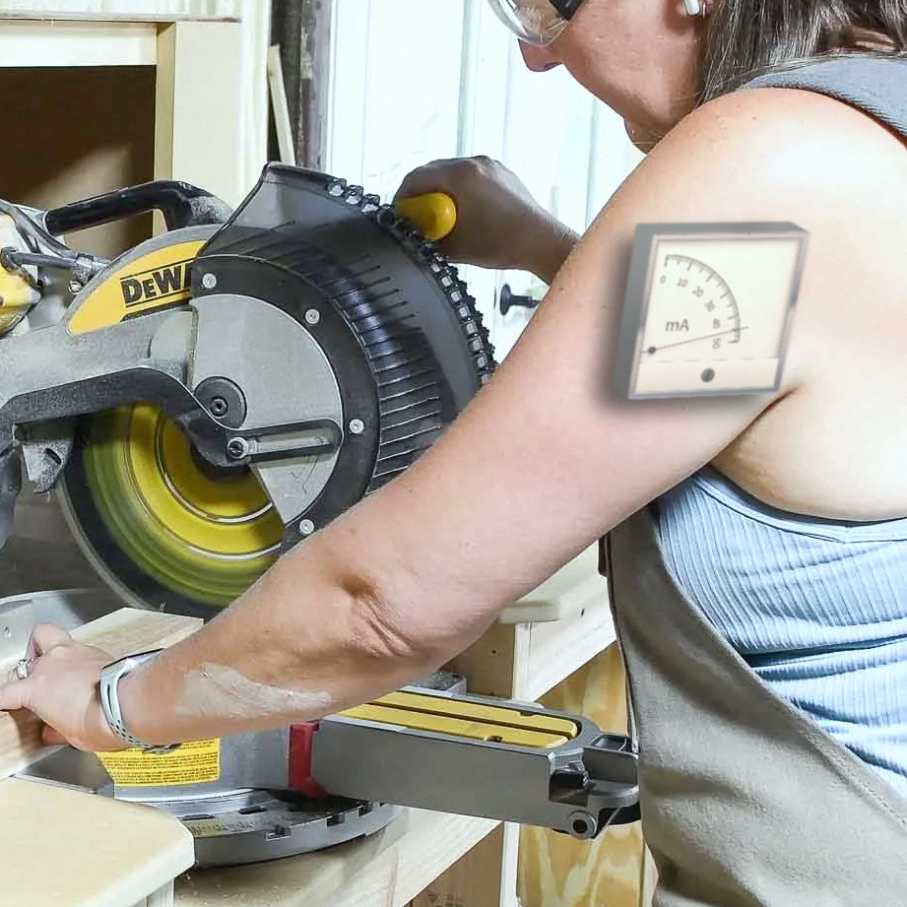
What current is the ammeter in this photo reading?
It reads 45 mA
